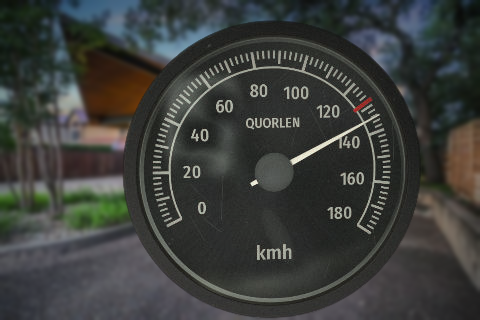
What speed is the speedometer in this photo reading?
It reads 134 km/h
